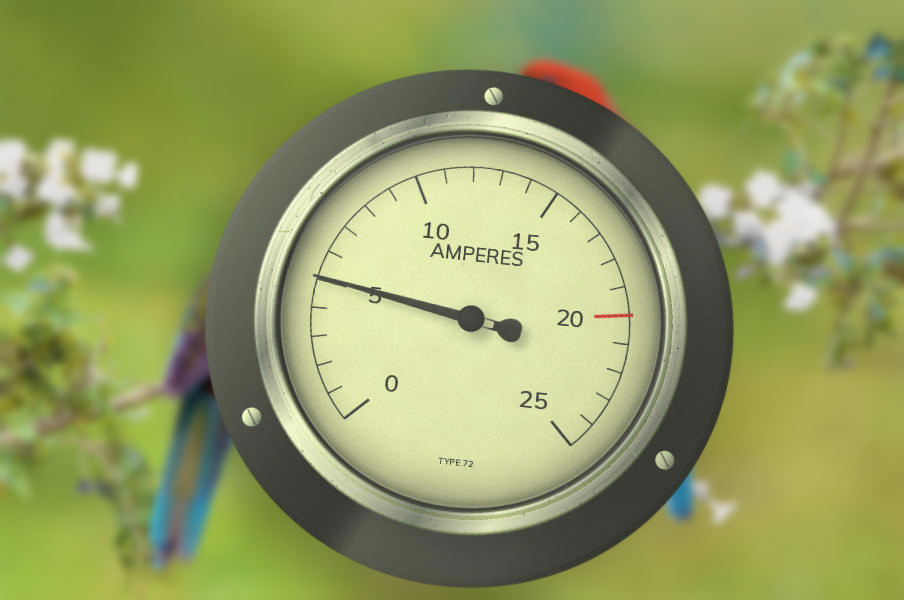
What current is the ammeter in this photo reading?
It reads 5 A
